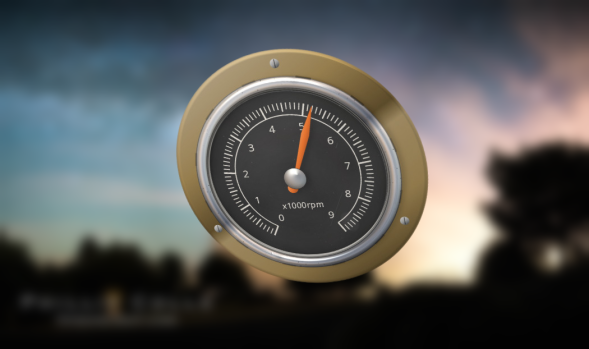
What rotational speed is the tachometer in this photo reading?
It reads 5200 rpm
